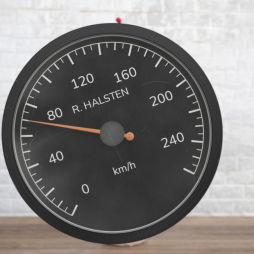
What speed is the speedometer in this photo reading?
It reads 70 km/h
